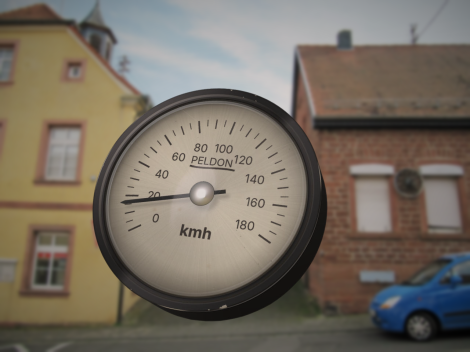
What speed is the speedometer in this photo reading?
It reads 15 km/h
